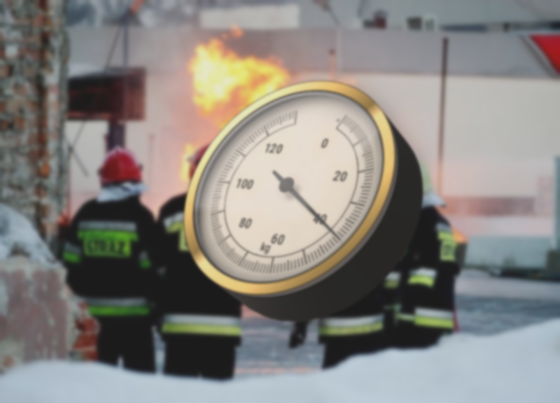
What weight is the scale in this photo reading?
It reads 40 kg
